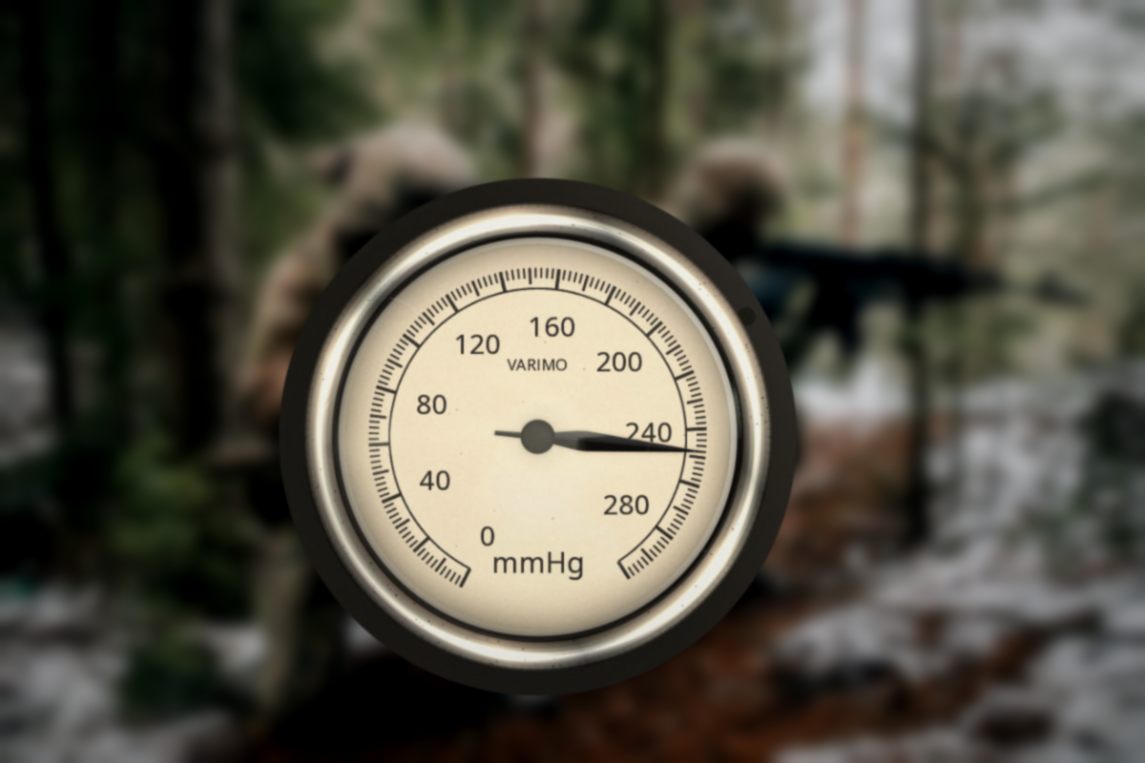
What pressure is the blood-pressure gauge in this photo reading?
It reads 248 mmHg
